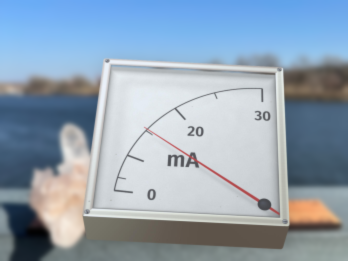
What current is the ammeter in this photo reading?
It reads 15 mA
